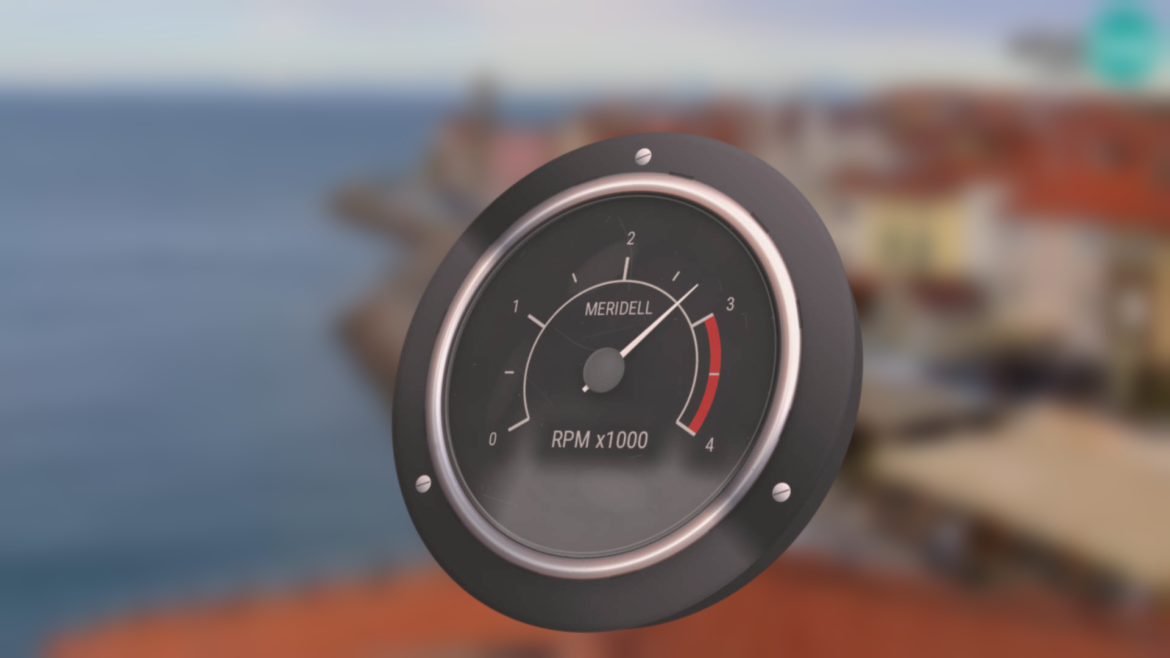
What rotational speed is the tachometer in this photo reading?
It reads 2750 rpm
